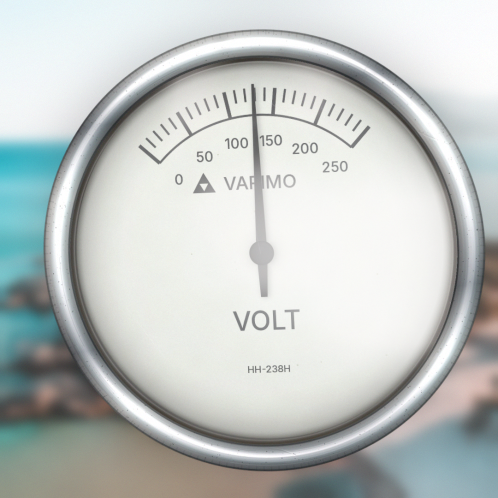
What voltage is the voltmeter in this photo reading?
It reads 130 V
